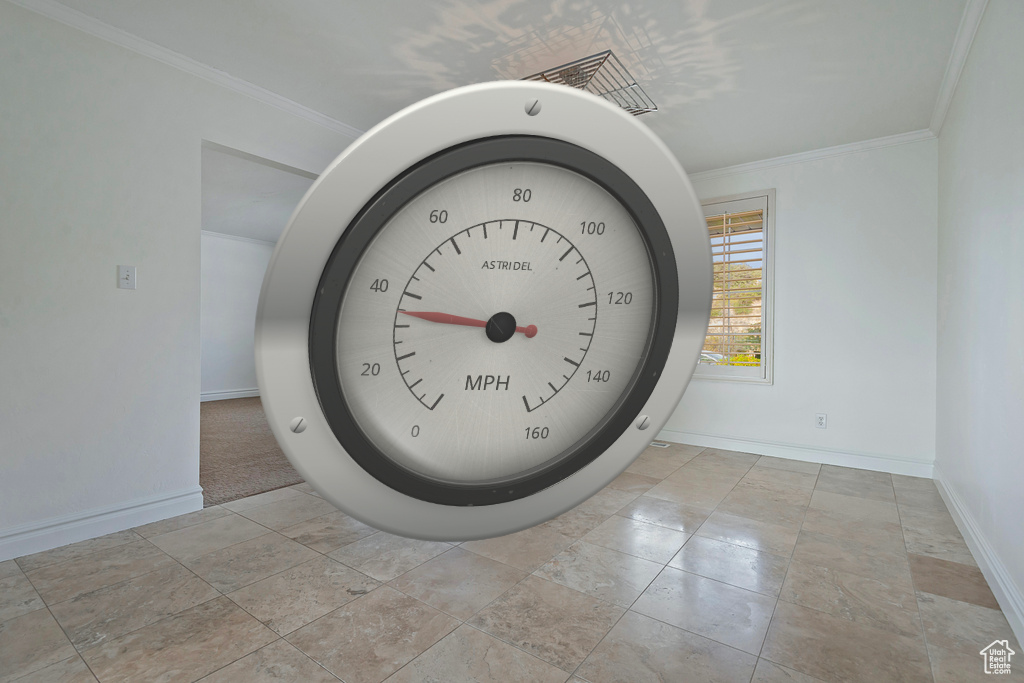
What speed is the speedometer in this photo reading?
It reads 35 mph
